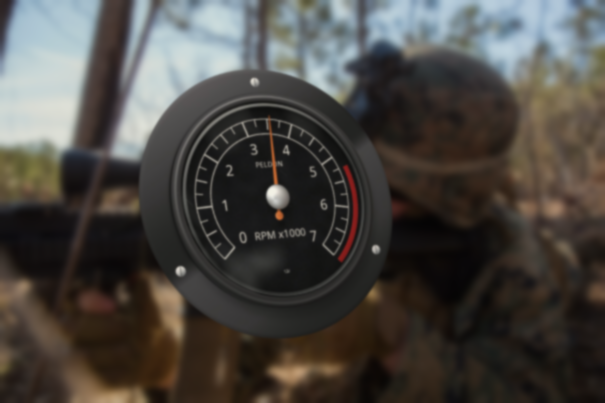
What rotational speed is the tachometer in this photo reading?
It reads 3500 rpm
